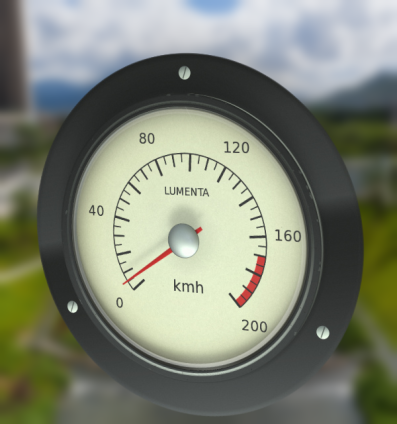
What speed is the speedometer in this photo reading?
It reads 5 km/h
